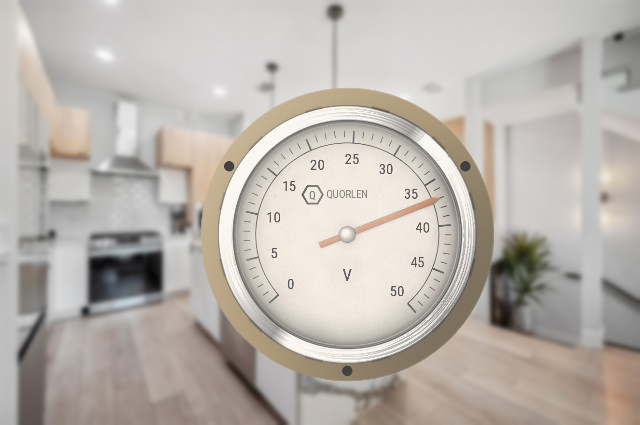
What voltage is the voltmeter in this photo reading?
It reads 37 V
